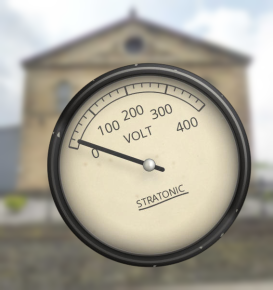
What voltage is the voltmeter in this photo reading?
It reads 20 V
